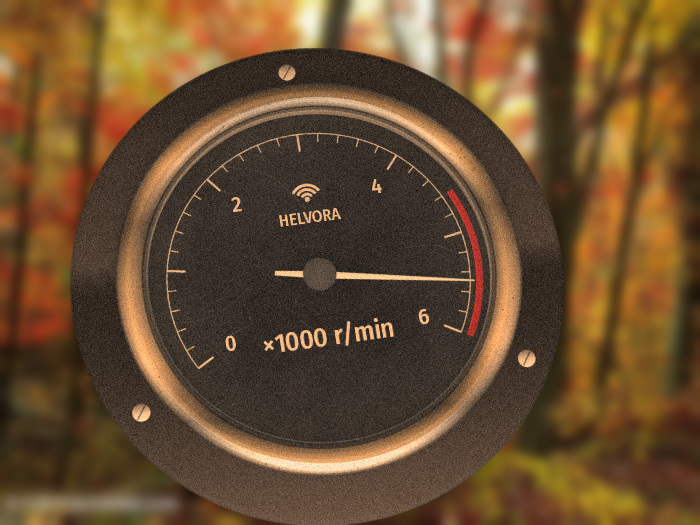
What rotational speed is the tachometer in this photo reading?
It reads 5500 rpm
